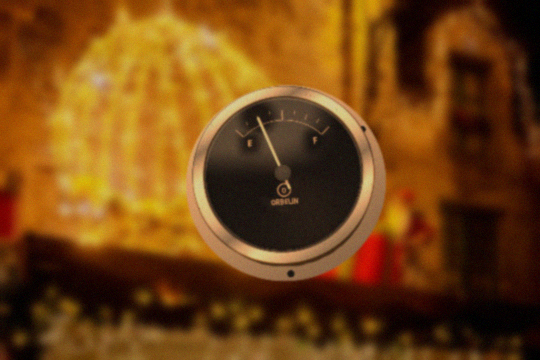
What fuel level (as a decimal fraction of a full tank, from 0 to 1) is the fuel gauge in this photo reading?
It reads 0.25
